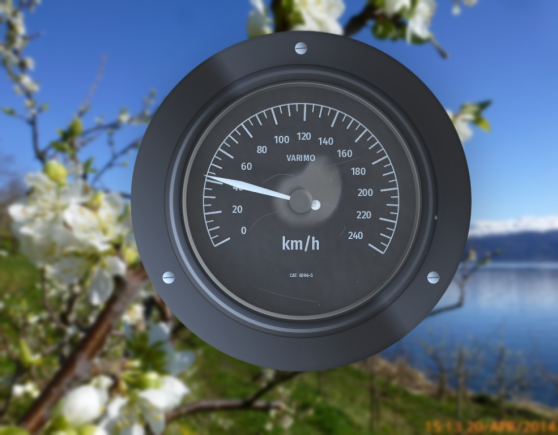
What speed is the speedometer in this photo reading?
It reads 42.5 km/h
